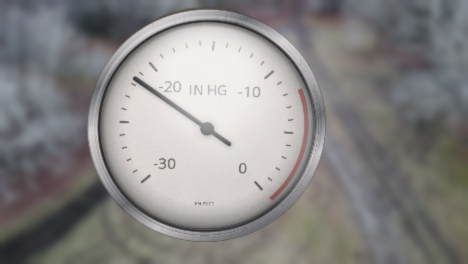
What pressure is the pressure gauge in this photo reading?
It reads -21.5 inHg
